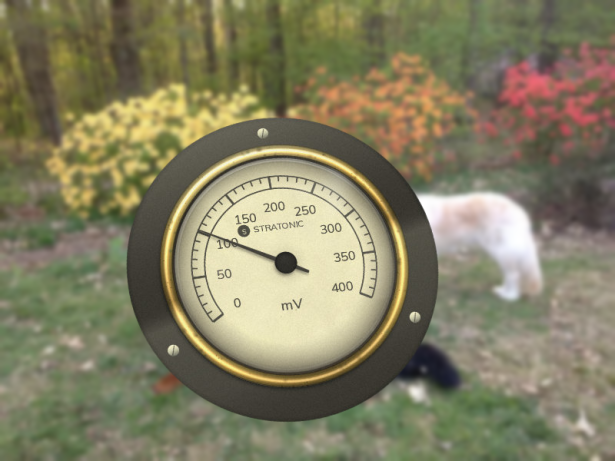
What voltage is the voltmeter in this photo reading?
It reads 100 mV
